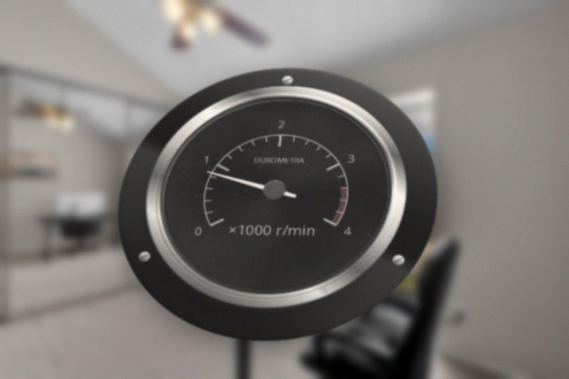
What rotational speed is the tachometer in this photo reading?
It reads 800 rpm
